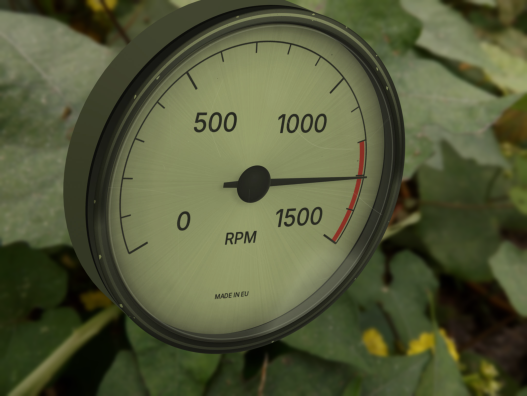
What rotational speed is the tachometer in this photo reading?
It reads 1300 rpm
